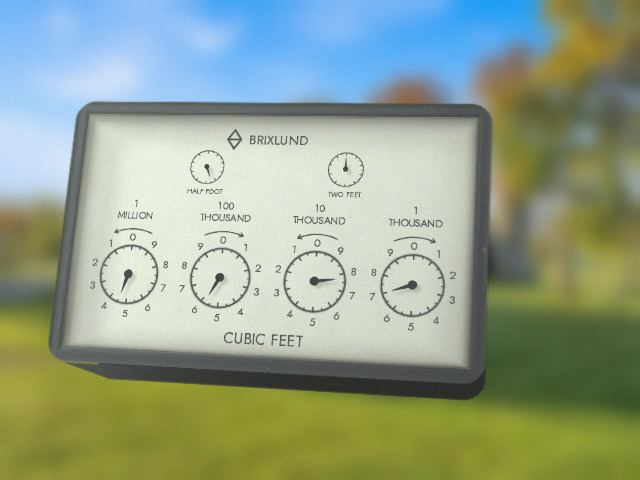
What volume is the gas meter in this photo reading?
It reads 457700 ft³
